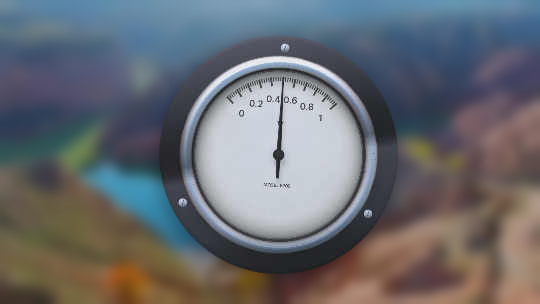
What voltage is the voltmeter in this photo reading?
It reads 0.5 V
